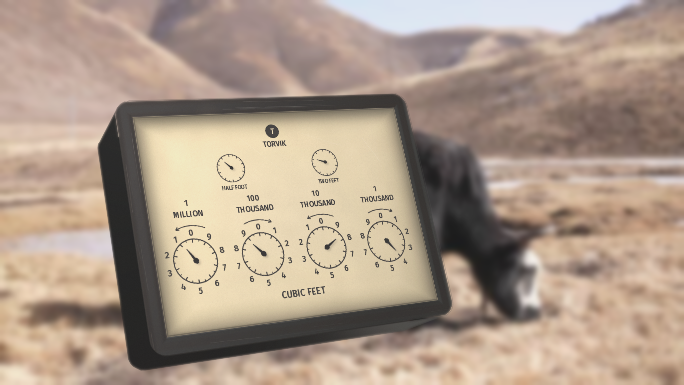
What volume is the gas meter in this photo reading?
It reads 88400 ft³
